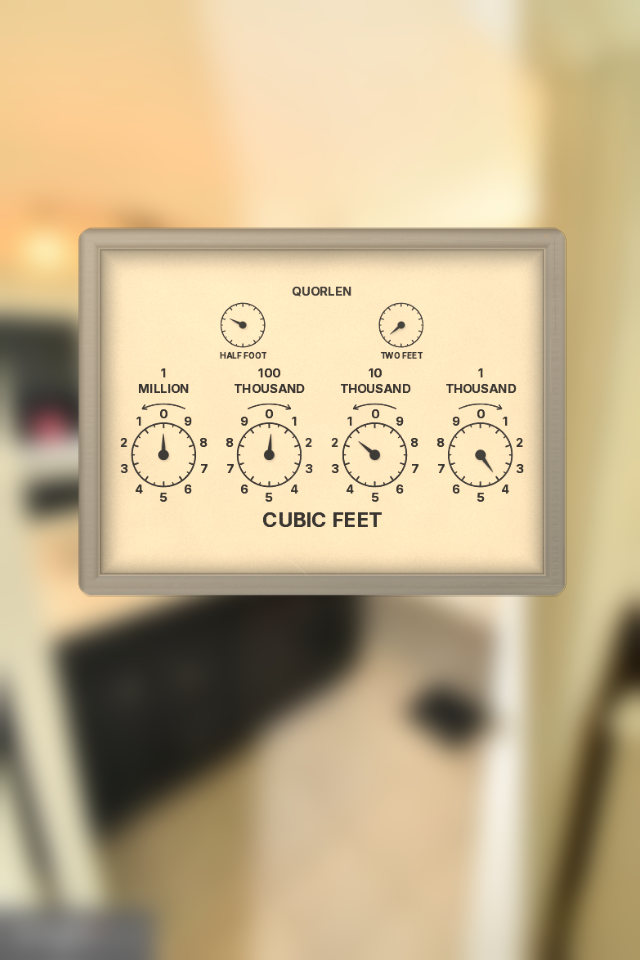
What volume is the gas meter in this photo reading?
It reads 1400 ft³
